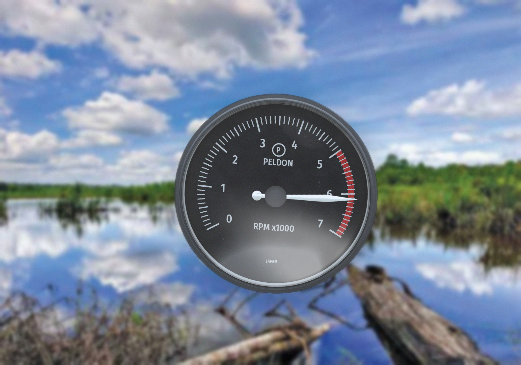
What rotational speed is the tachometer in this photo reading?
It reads 6100 rpm
